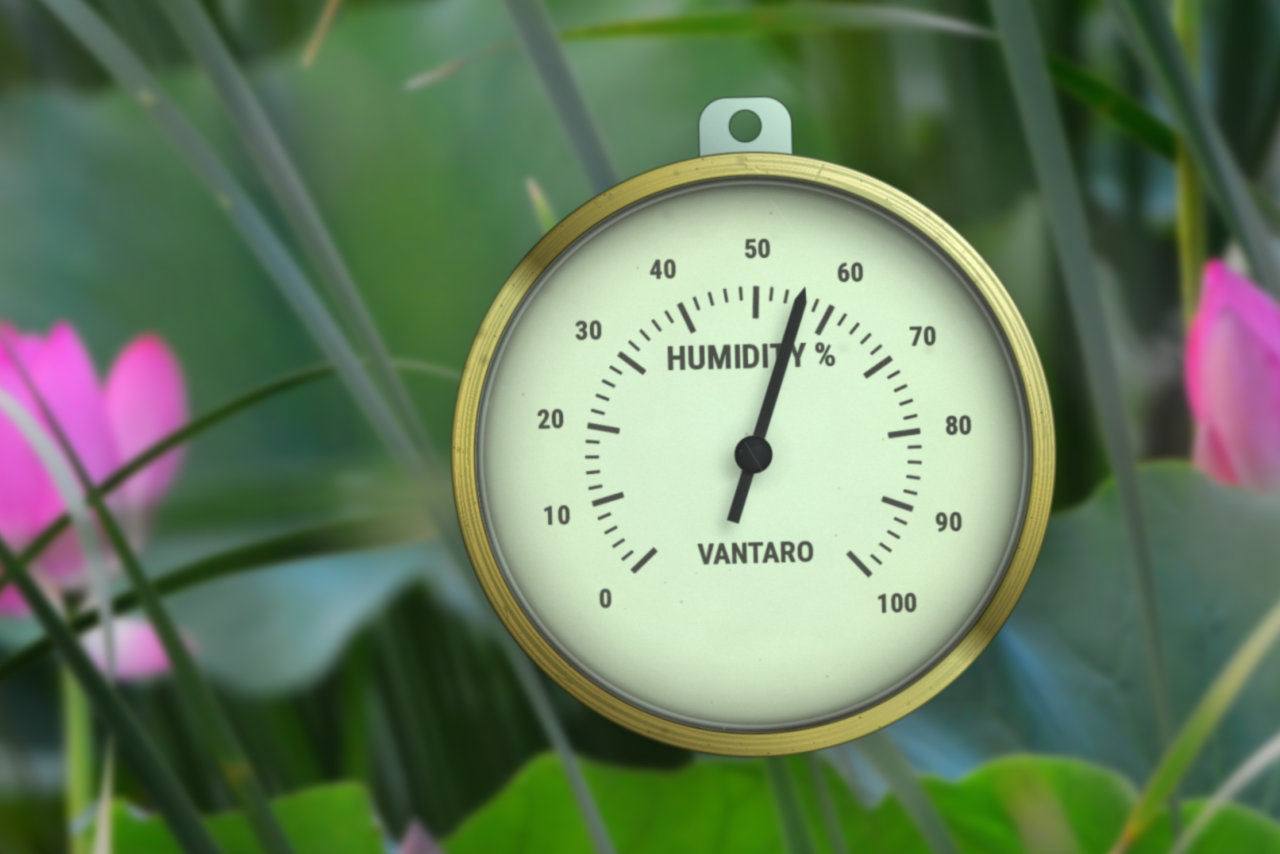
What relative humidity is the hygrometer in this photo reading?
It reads 56 %
